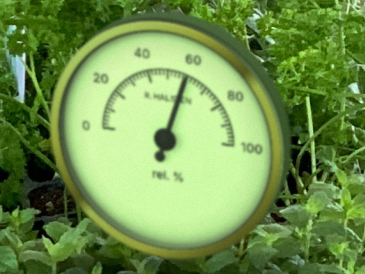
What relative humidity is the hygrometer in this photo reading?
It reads 60 %
